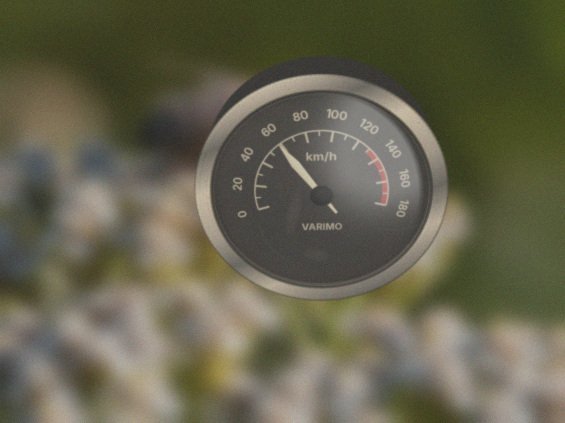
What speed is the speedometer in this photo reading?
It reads 60 km/h
